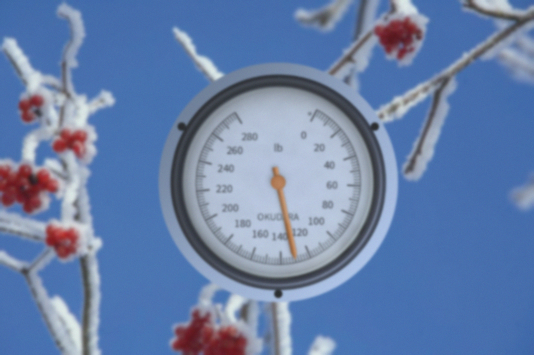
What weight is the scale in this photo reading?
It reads 130 lb
